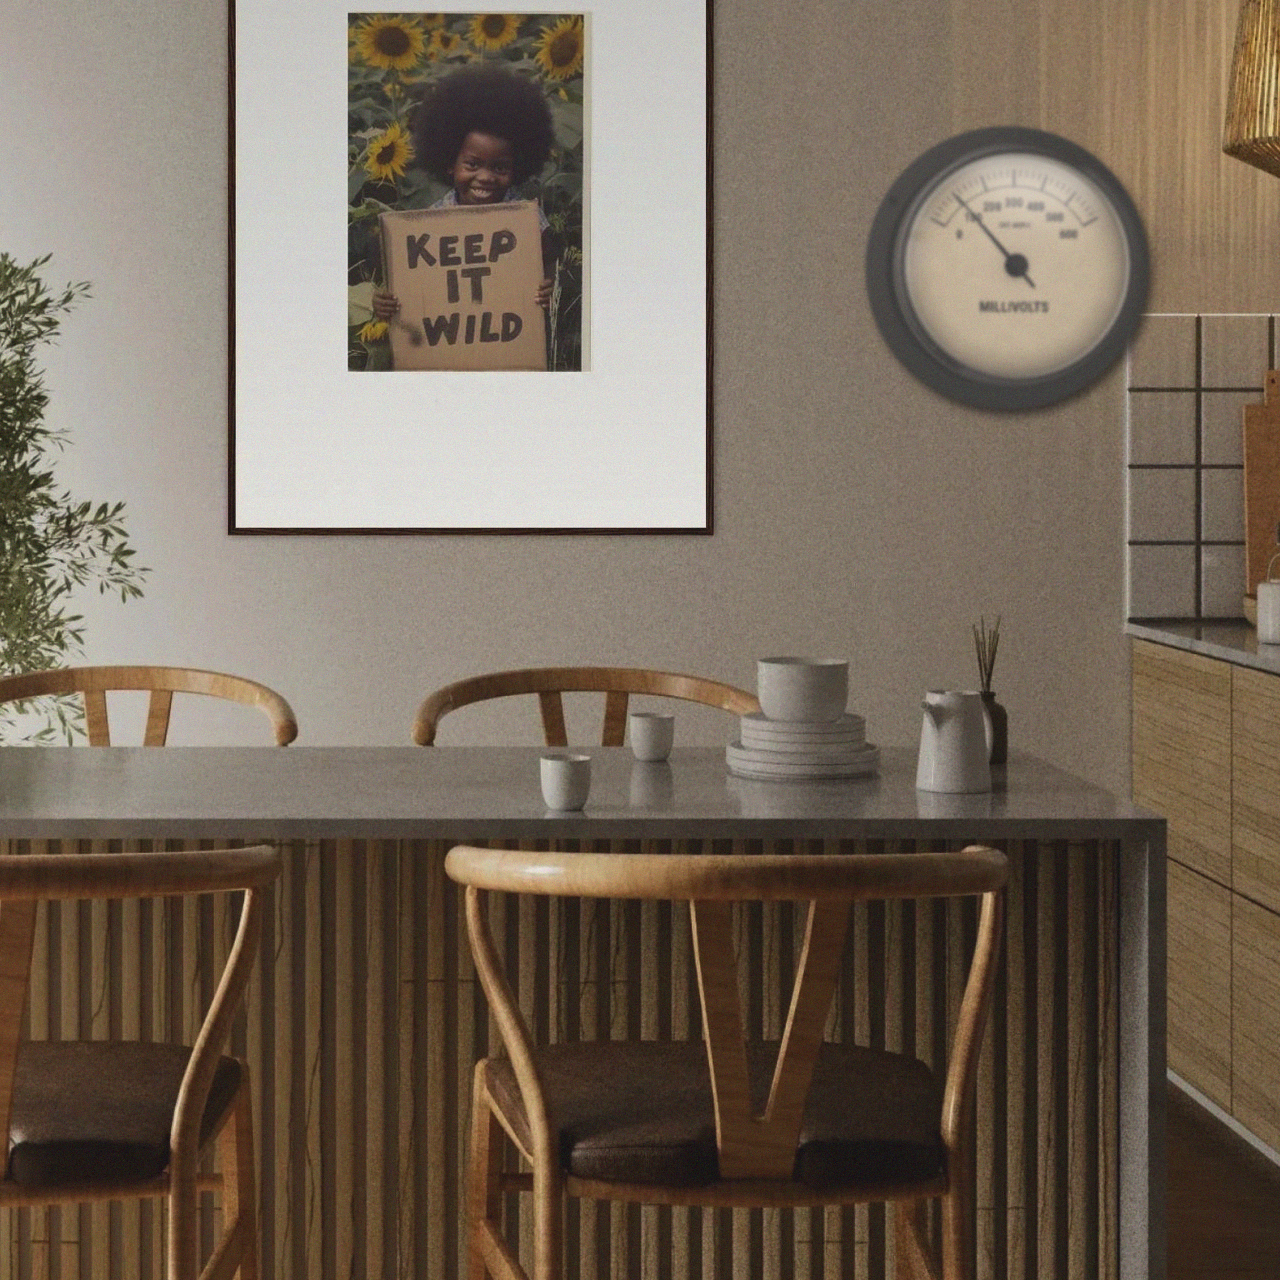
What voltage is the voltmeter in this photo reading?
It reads 100 mV
